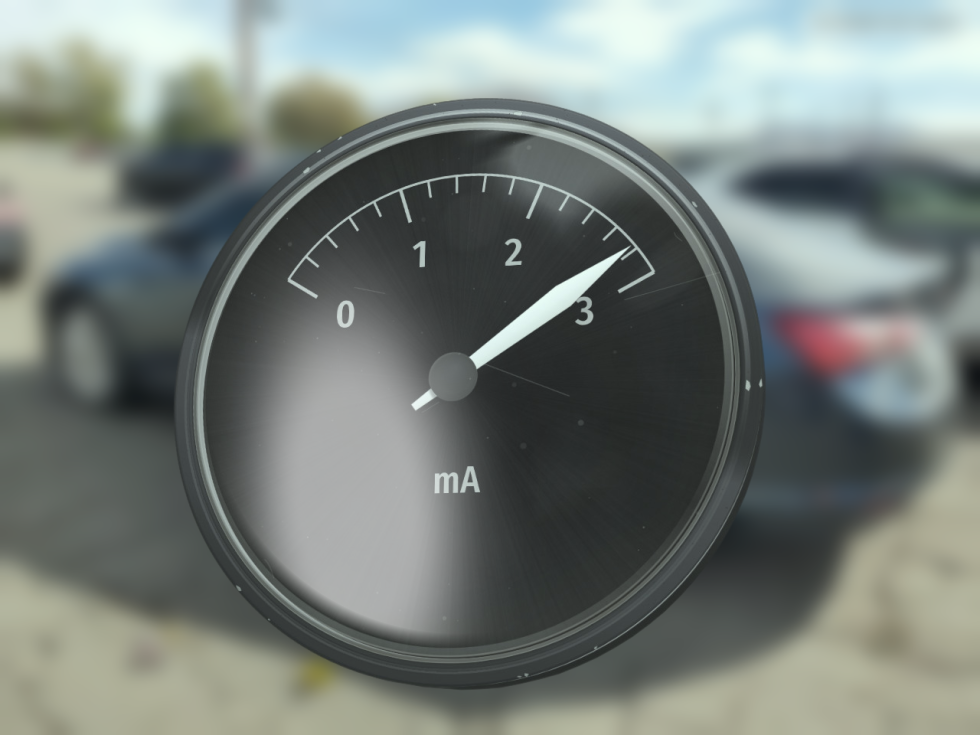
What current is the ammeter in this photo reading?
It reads 2.8 mA
